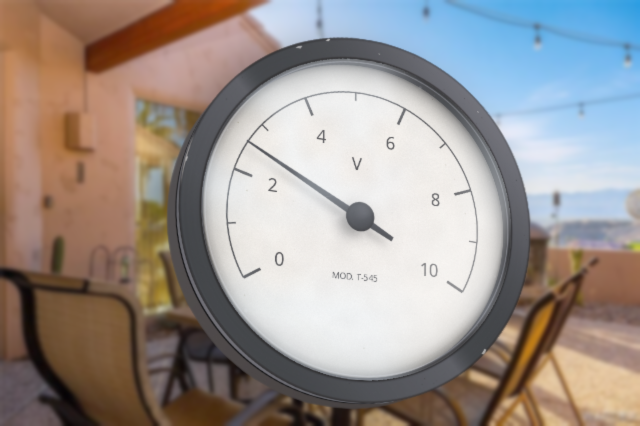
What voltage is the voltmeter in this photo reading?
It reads 2.5 V
